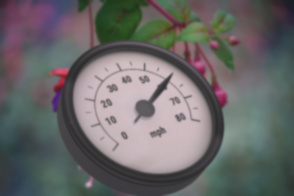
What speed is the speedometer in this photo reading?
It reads 60 mph
